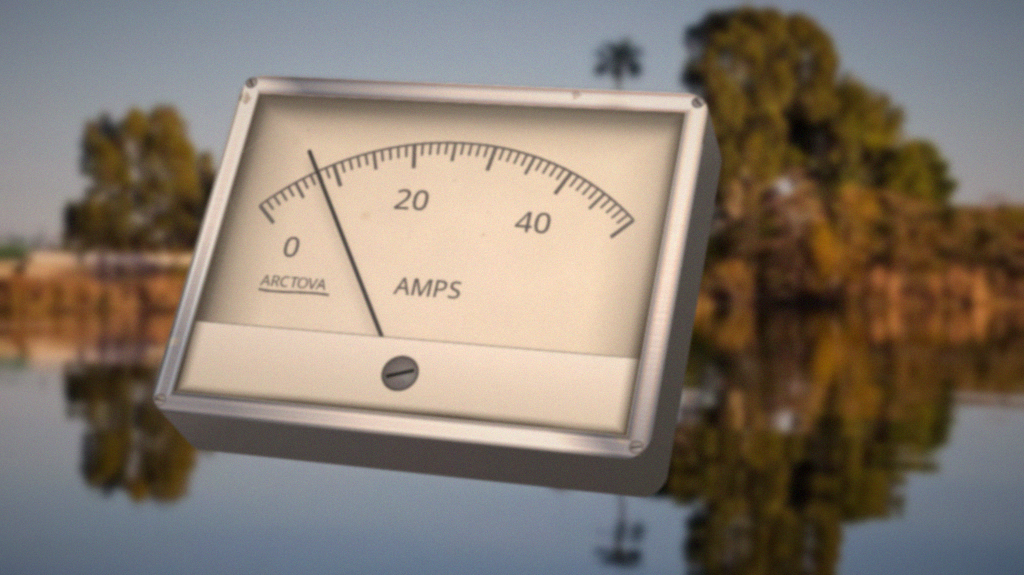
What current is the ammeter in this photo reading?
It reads 8 A
